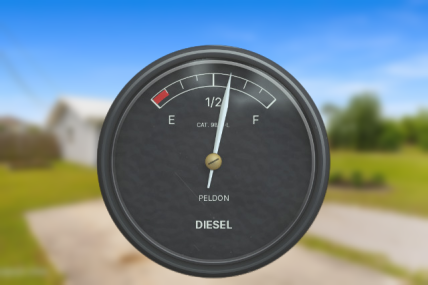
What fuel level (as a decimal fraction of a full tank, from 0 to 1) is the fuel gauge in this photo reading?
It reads 0.625
